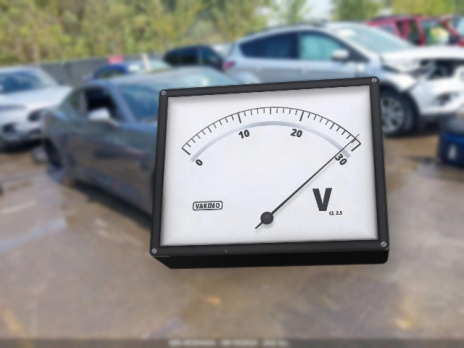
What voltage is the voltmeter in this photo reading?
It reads 29 V
